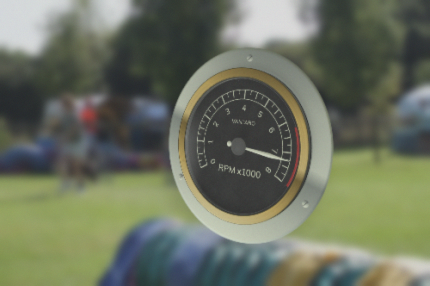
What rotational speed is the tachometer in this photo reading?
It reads 7250 rpm
